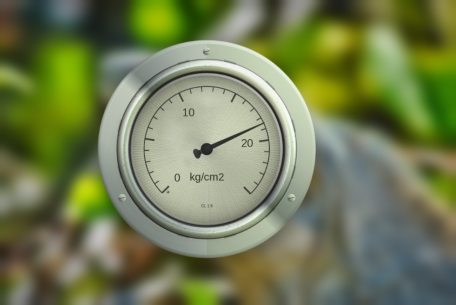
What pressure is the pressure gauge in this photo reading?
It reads 18.5 kg/cm²
